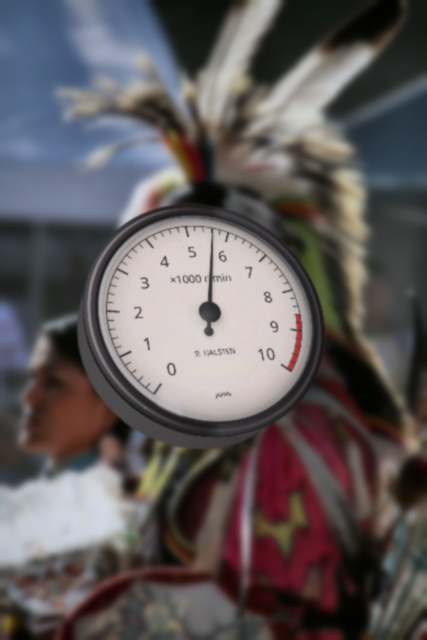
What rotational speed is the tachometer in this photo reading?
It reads 5600 rpm
